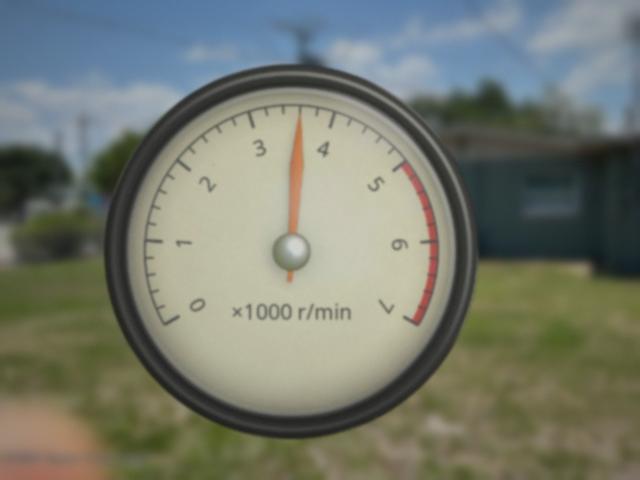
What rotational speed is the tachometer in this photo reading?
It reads 3600 rpm
